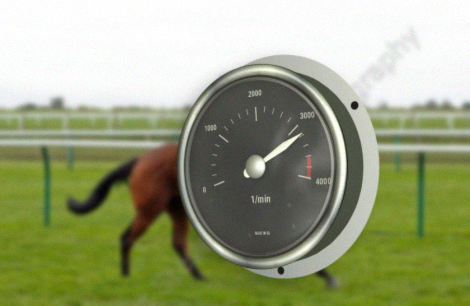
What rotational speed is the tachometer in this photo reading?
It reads 3200 rpm
